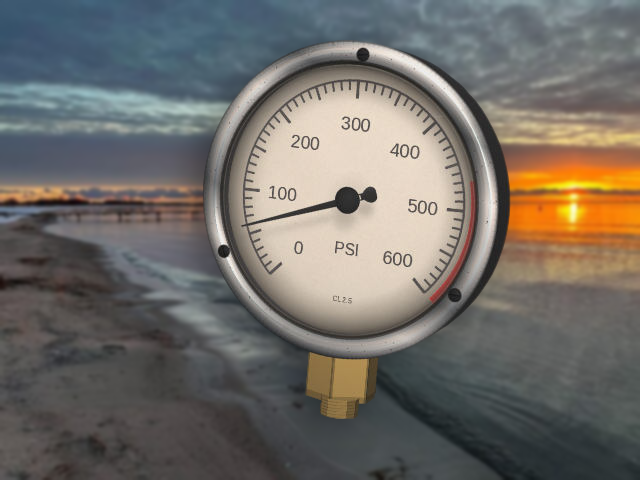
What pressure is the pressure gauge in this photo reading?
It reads 60 psi
